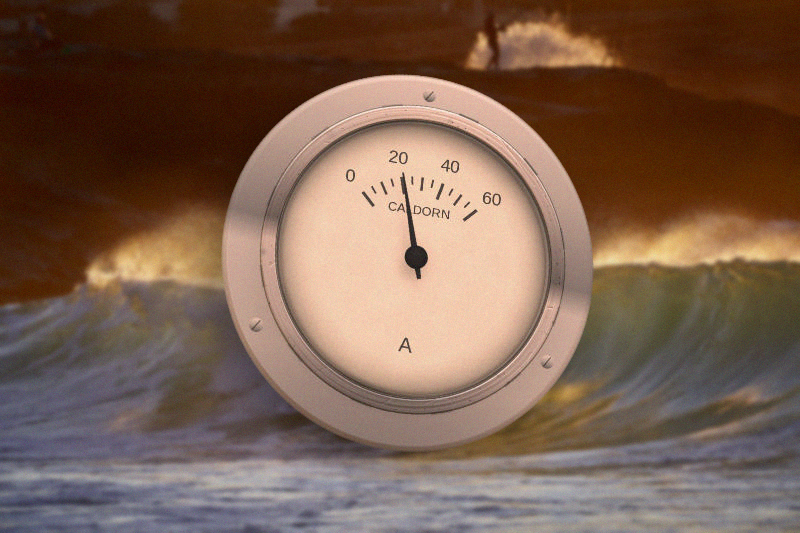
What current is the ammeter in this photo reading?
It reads 20 A
